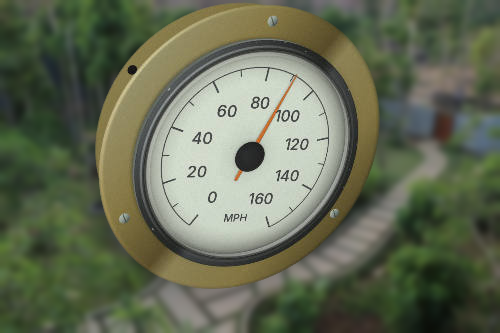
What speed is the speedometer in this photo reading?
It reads 90 mph
